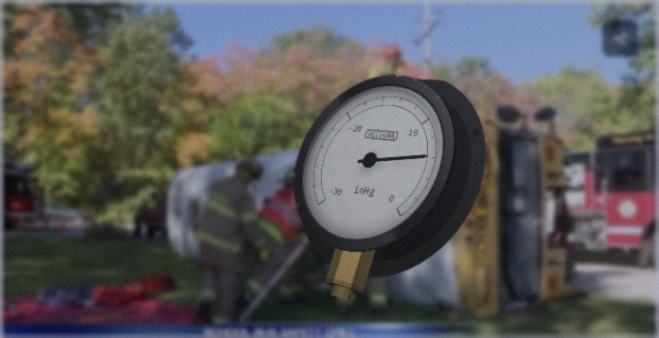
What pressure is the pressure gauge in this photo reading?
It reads -6 inHg
